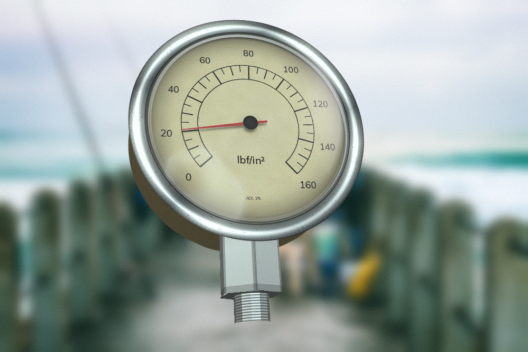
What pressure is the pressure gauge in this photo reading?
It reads 20 psi
